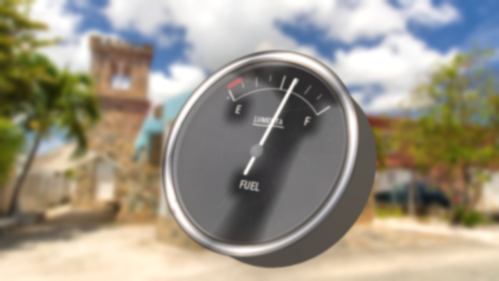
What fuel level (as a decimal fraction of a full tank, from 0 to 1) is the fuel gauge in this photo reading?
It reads 0.625
